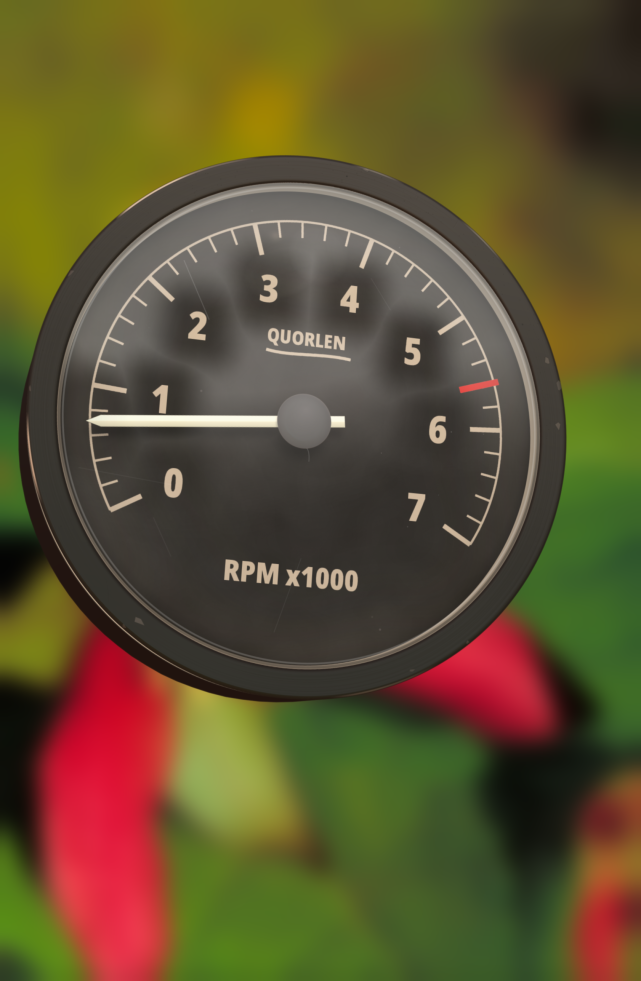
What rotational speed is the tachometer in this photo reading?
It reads 700 rpm
